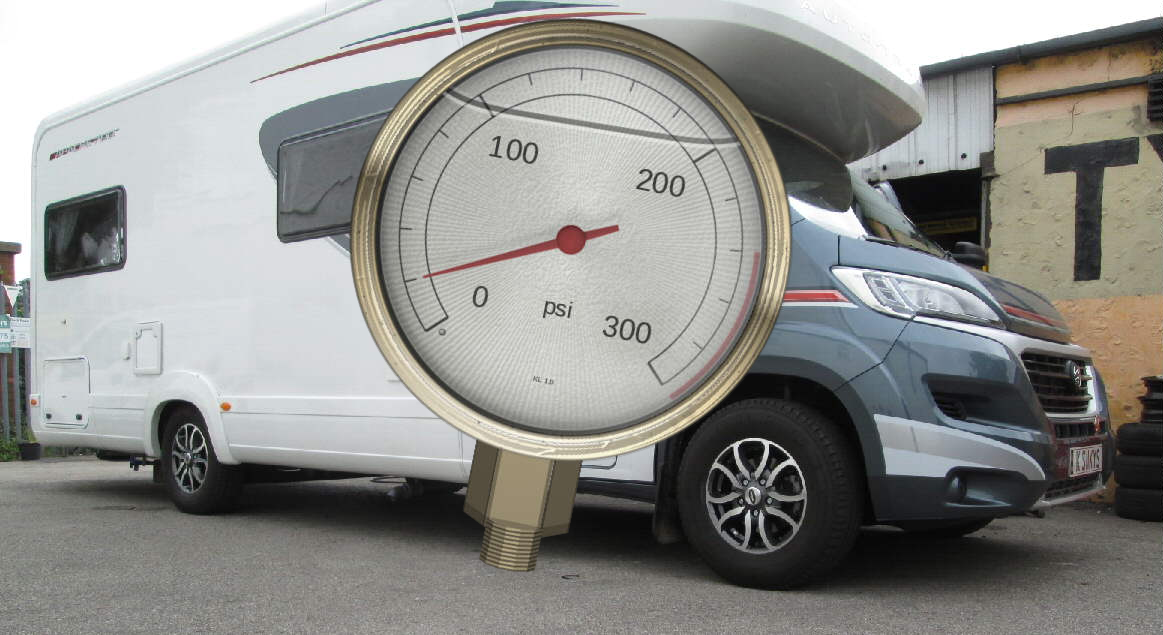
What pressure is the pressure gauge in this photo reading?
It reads 20 psi
